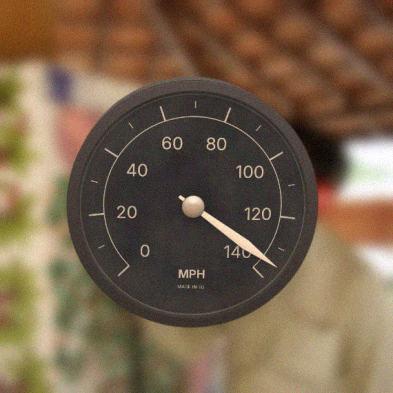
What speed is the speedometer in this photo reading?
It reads 135 mph
